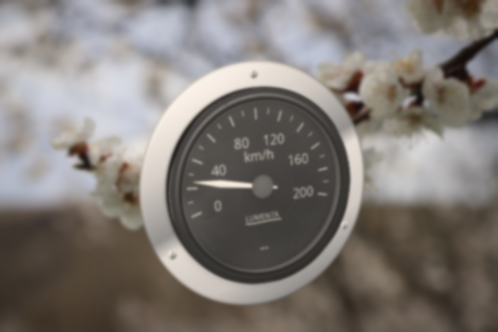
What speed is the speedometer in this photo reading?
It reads 25 km/h
